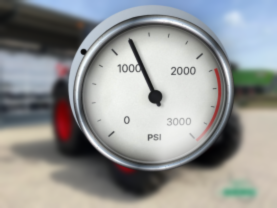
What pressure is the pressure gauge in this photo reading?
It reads 1200 psi
